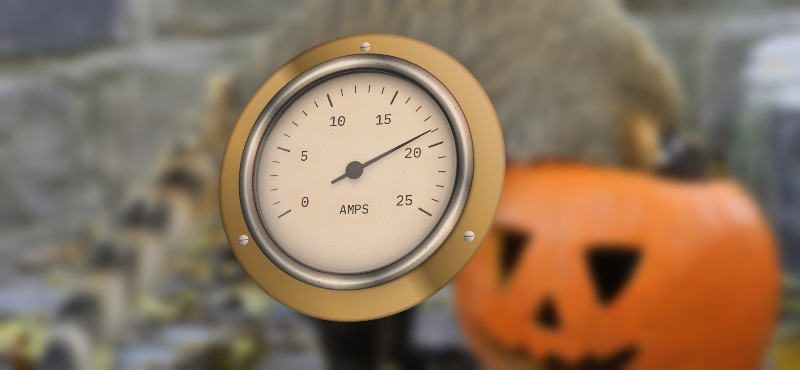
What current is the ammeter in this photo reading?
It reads 19 A
